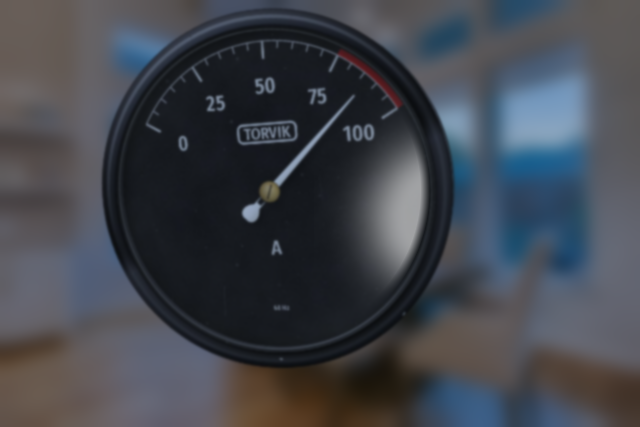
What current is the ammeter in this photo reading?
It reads 87.5 A
